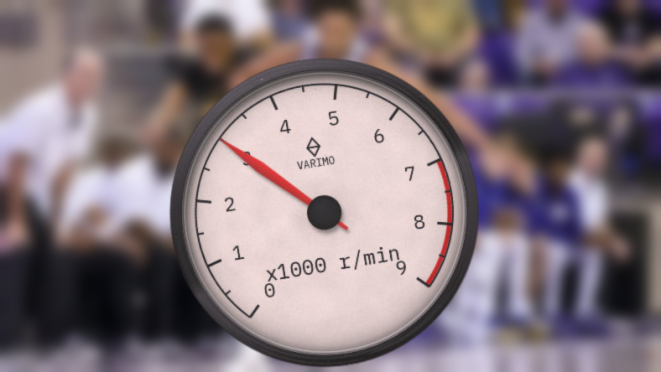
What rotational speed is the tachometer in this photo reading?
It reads 3000 rpm
